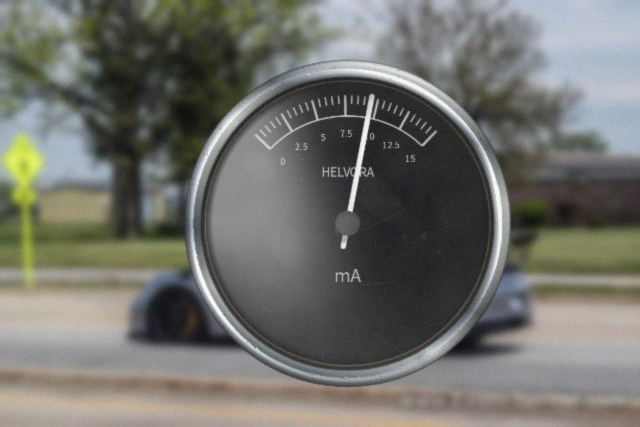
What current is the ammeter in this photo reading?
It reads 9.5 mA
